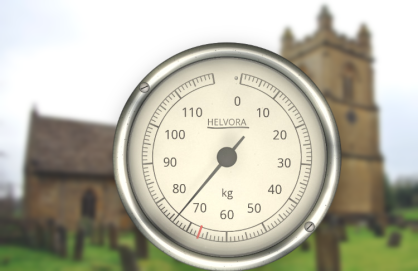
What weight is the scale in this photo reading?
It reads 74 kg
